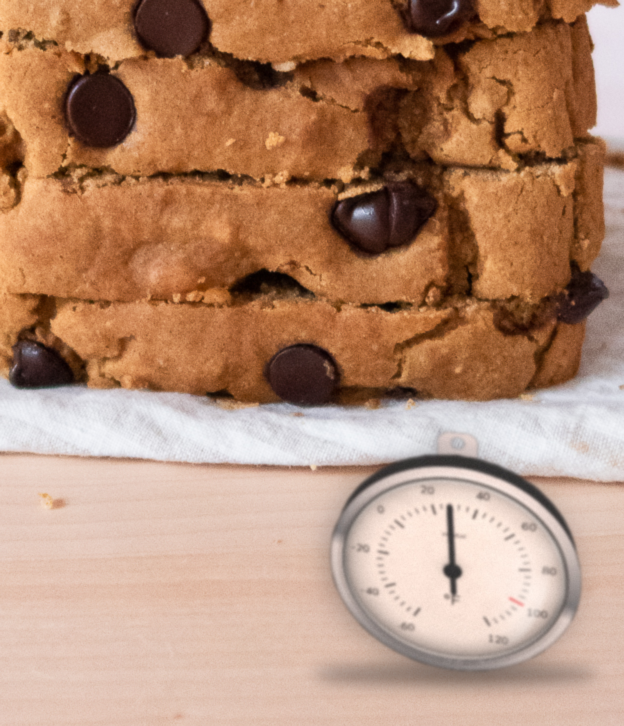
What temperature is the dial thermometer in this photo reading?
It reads 28 °F
